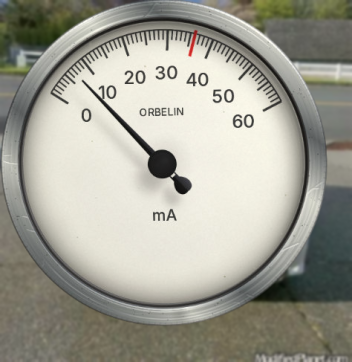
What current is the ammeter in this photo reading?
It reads 7 mA
